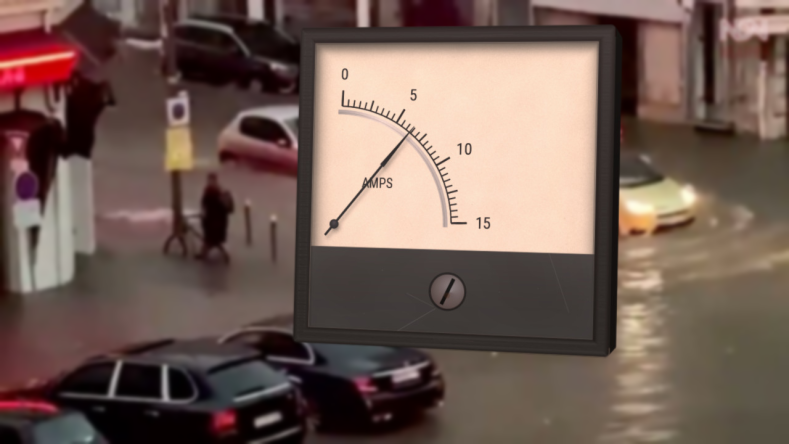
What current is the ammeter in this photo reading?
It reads 6.5 A
